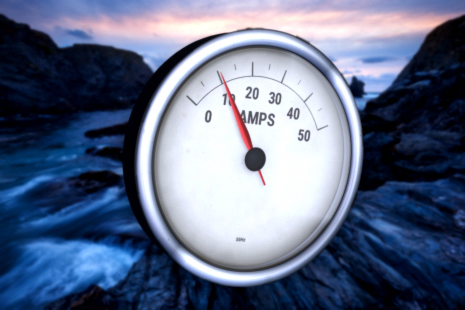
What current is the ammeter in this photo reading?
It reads 10 A
